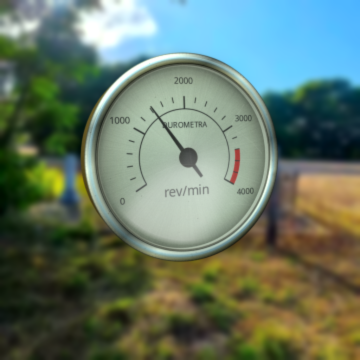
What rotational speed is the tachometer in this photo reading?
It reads 1400 rpm
